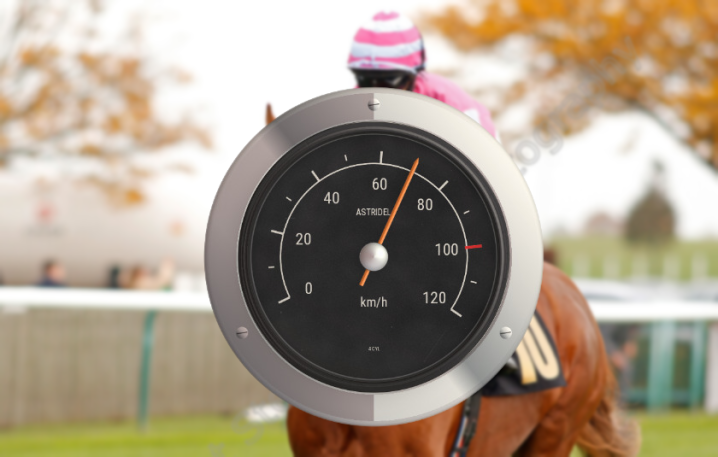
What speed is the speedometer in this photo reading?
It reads 70 km/h
